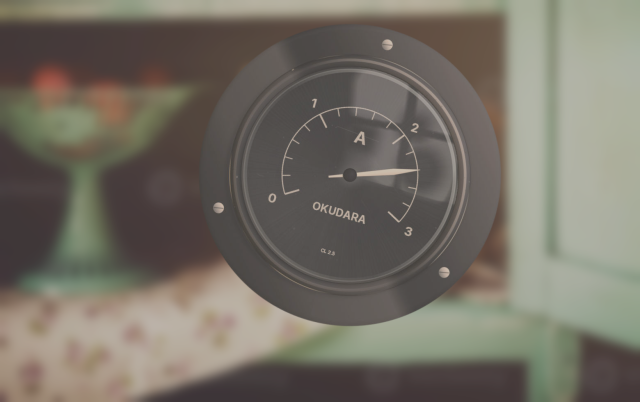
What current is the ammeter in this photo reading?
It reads 2.4 A
